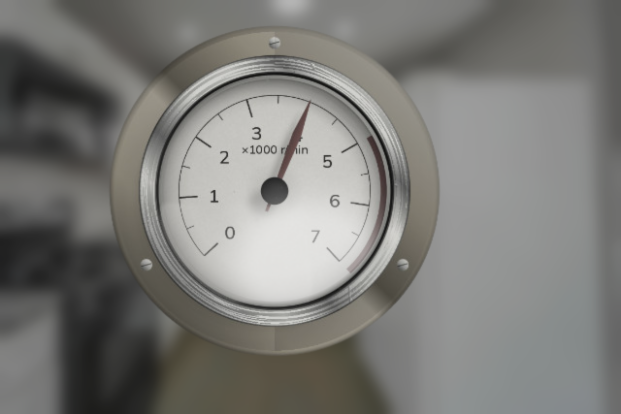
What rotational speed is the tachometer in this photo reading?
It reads 4000 rpm
